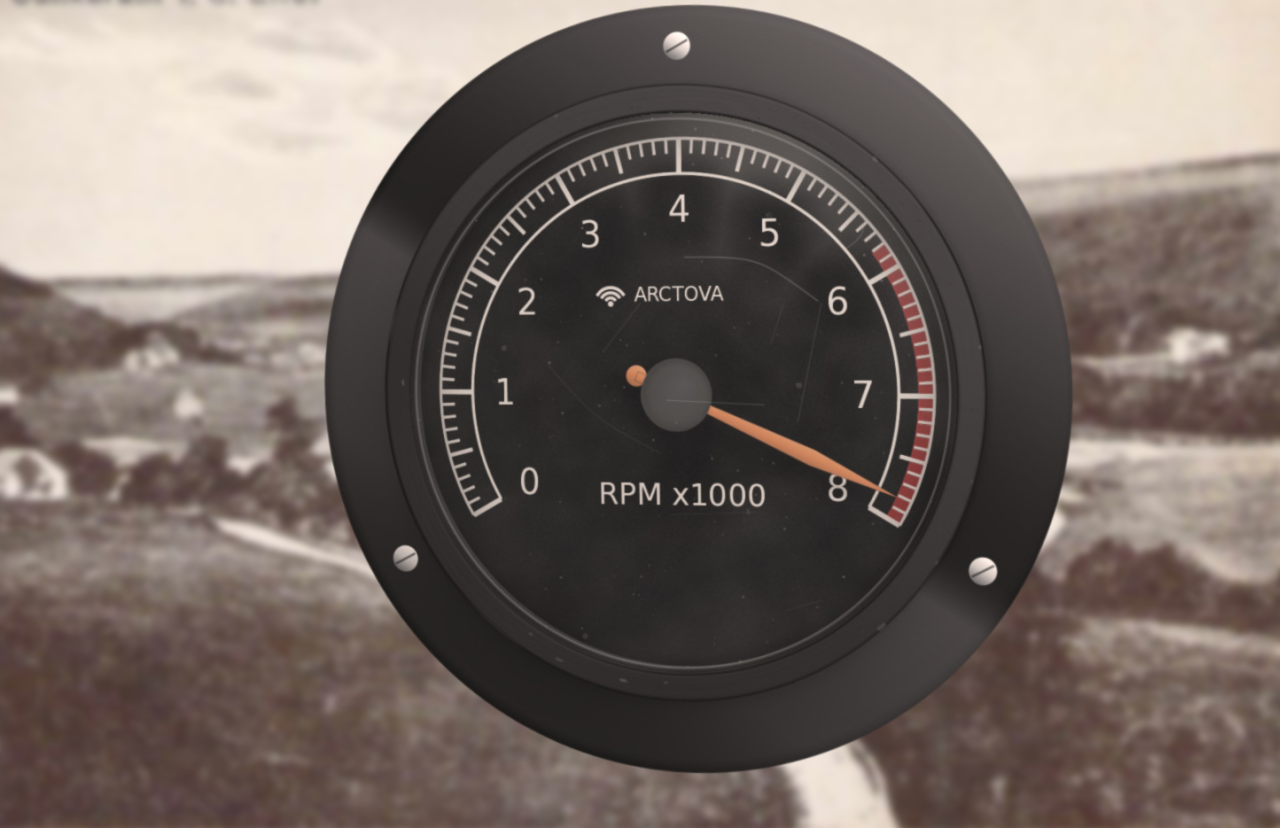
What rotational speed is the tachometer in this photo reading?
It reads 7800 rpm
